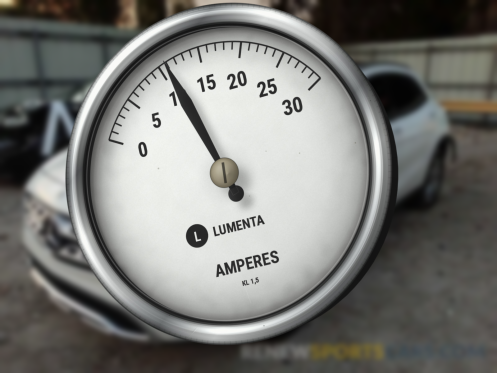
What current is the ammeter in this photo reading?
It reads 11 A
